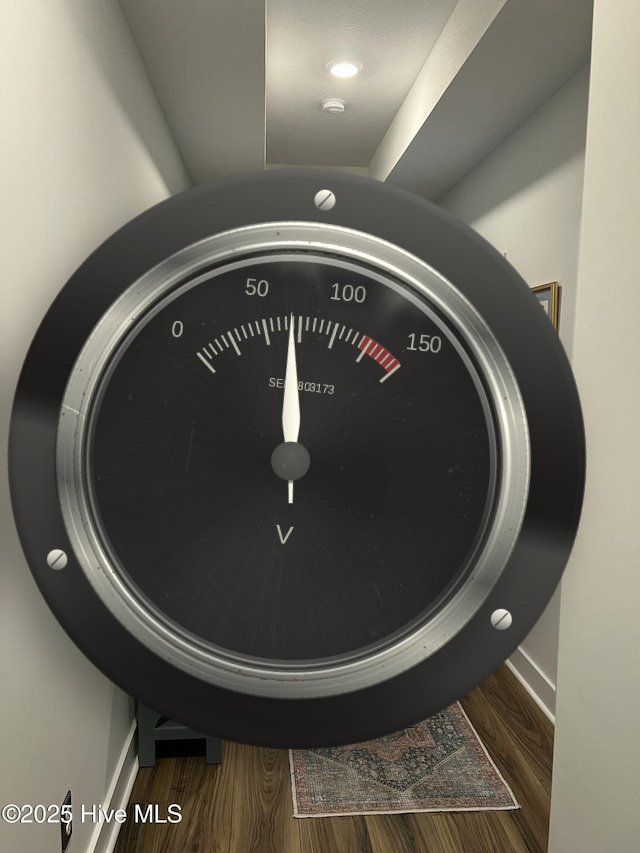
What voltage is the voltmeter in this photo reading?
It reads 70 V
